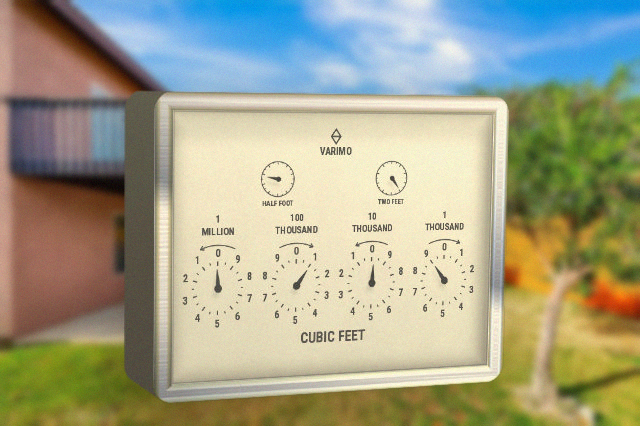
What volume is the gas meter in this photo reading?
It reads 9900 ft³
